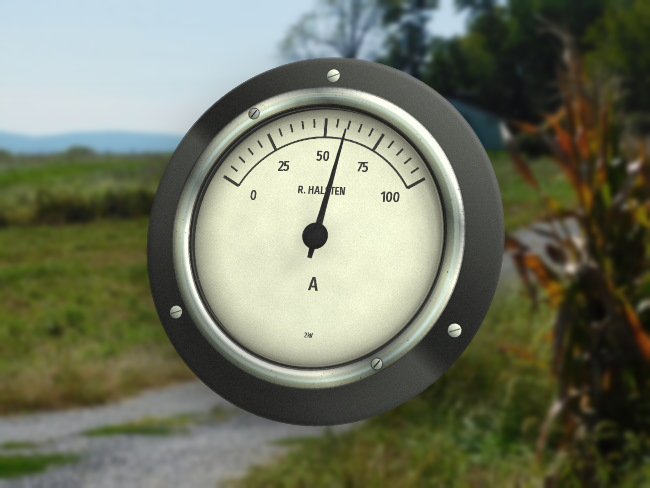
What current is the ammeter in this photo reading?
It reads 60 A
